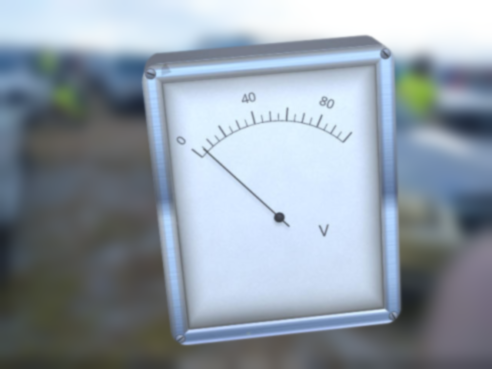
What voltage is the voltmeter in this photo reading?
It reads 5 V
